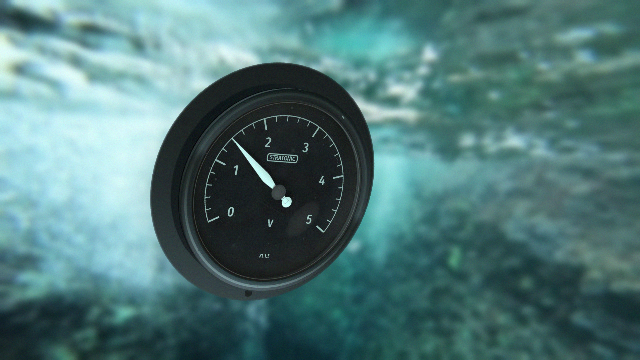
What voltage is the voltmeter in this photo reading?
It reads 1.4 V
